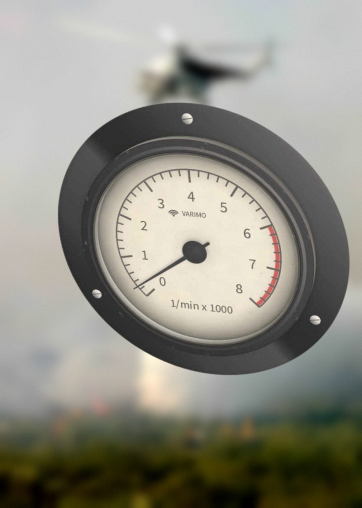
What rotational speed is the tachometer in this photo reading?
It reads 300 rpm
